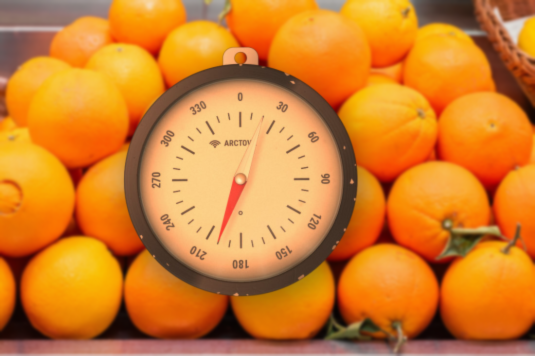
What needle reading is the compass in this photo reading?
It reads 200 °
